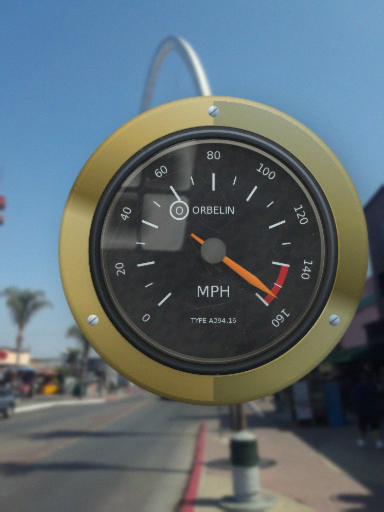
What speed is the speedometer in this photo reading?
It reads 155 mph
